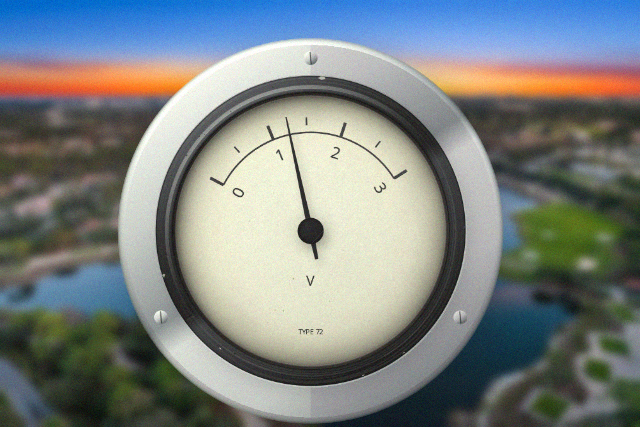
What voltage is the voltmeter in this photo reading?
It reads 1.25 V
